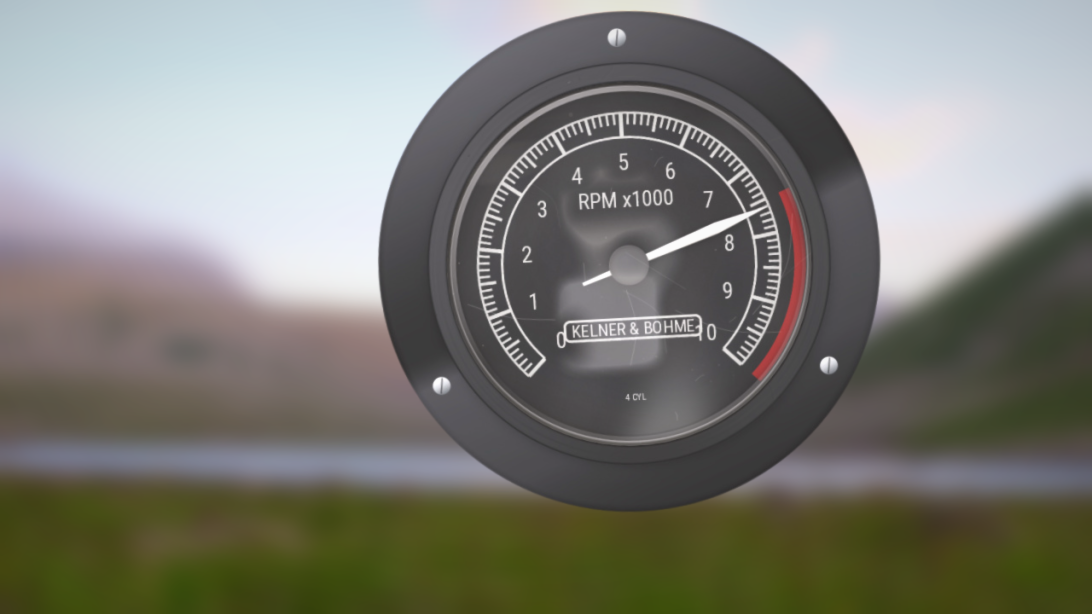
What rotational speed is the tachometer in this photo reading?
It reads 7600 rpm
